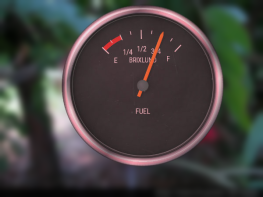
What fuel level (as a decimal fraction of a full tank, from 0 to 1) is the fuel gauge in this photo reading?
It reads 0.75
